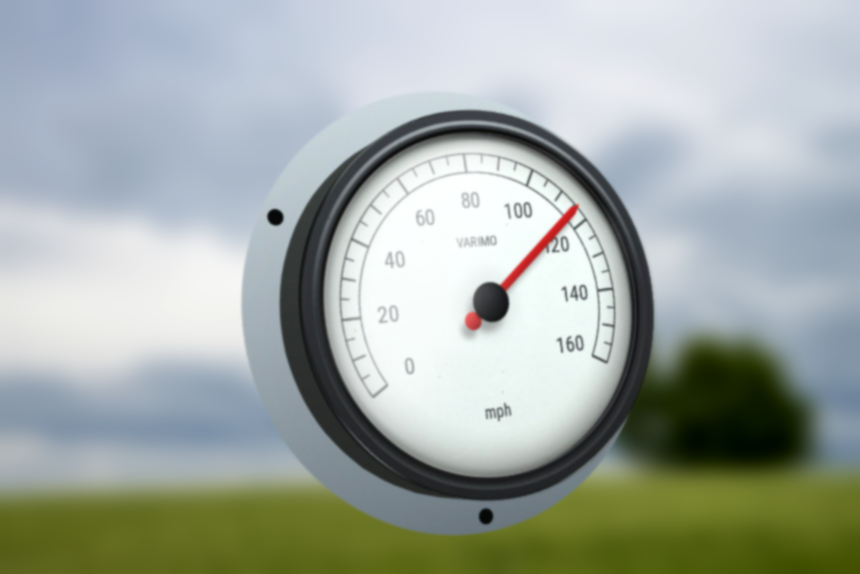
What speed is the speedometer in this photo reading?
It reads 115 mph
